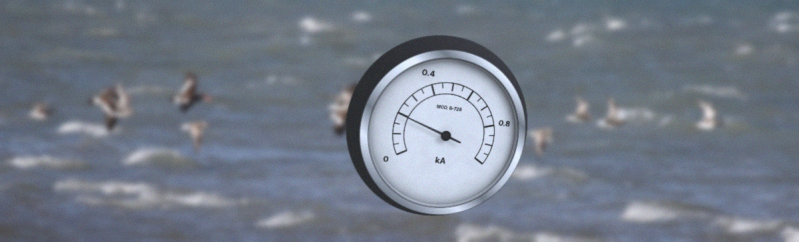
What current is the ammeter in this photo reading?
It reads 0.2 kA
